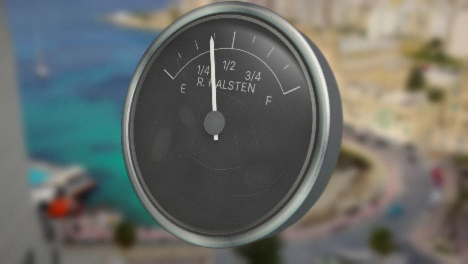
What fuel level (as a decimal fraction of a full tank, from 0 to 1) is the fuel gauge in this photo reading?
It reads 0.375
